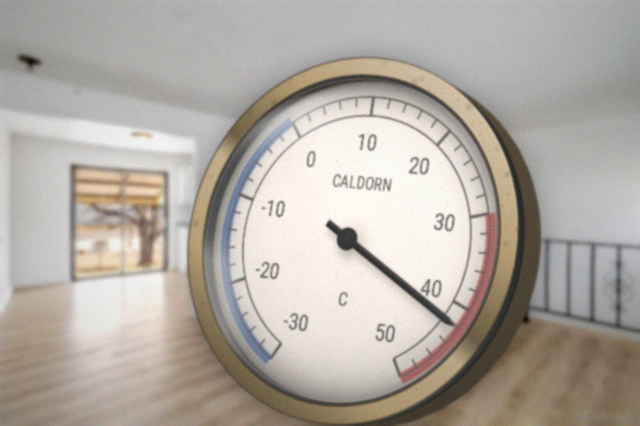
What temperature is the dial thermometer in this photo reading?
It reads 42 °C
